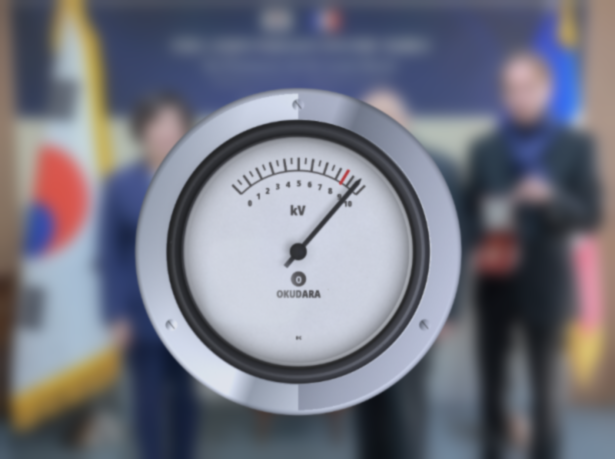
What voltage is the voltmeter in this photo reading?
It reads 9.5 kV
